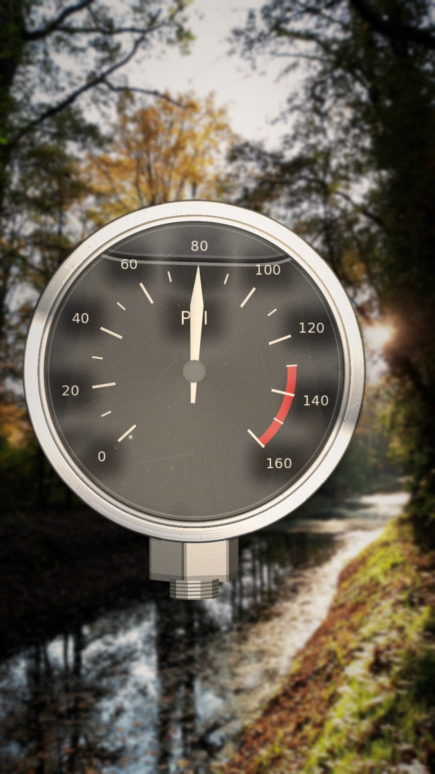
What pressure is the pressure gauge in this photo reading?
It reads 80 psi
